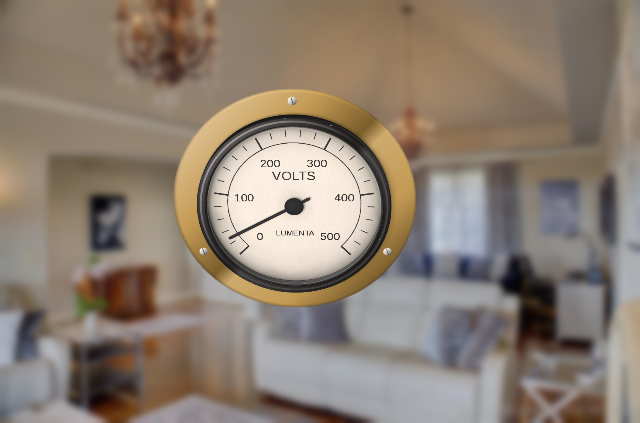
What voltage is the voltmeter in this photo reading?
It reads 30 V
